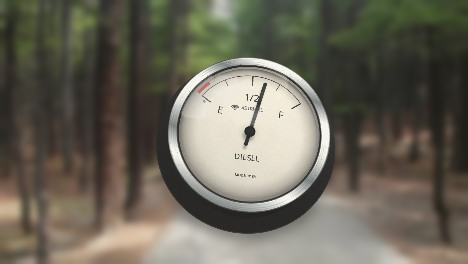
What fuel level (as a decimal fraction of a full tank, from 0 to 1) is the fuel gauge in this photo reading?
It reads 0.625
